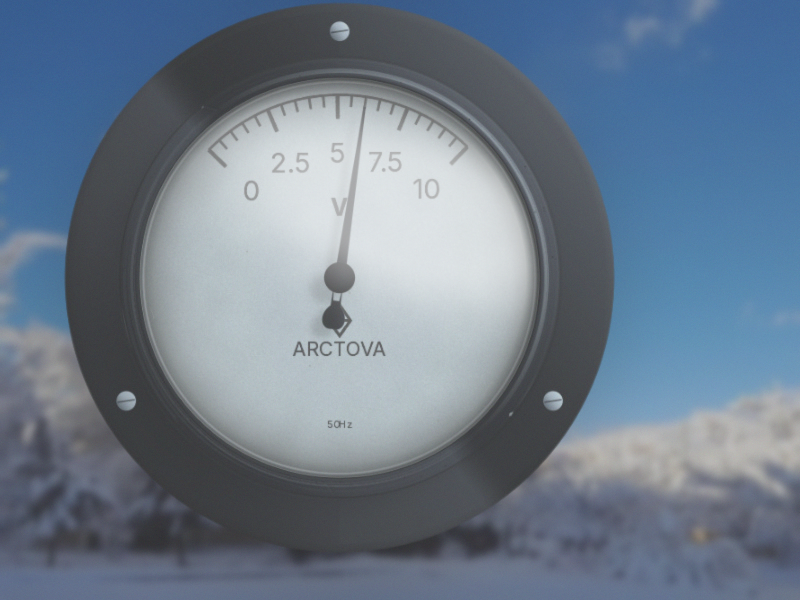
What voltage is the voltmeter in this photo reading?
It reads 6 V
